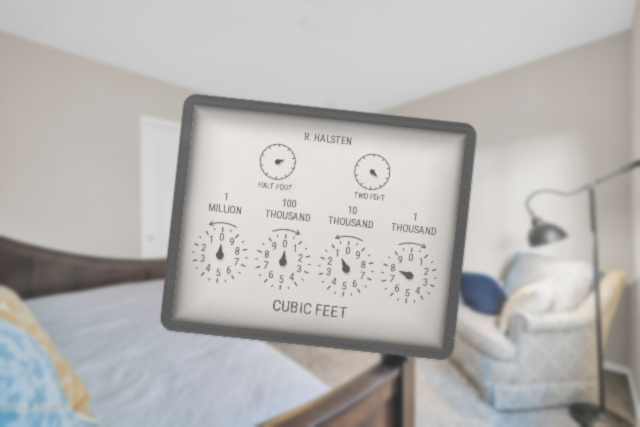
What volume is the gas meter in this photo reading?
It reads 800 ft³
